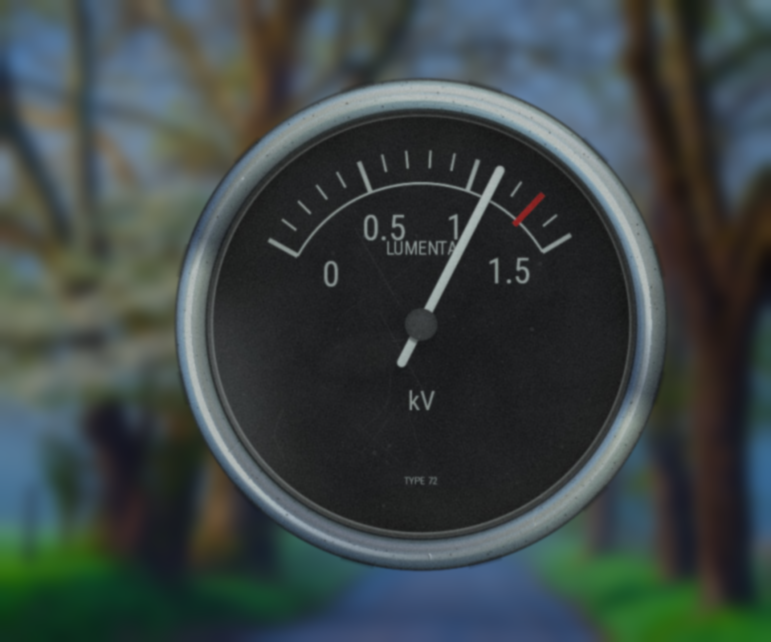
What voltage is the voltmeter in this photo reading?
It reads 1.1 kV
